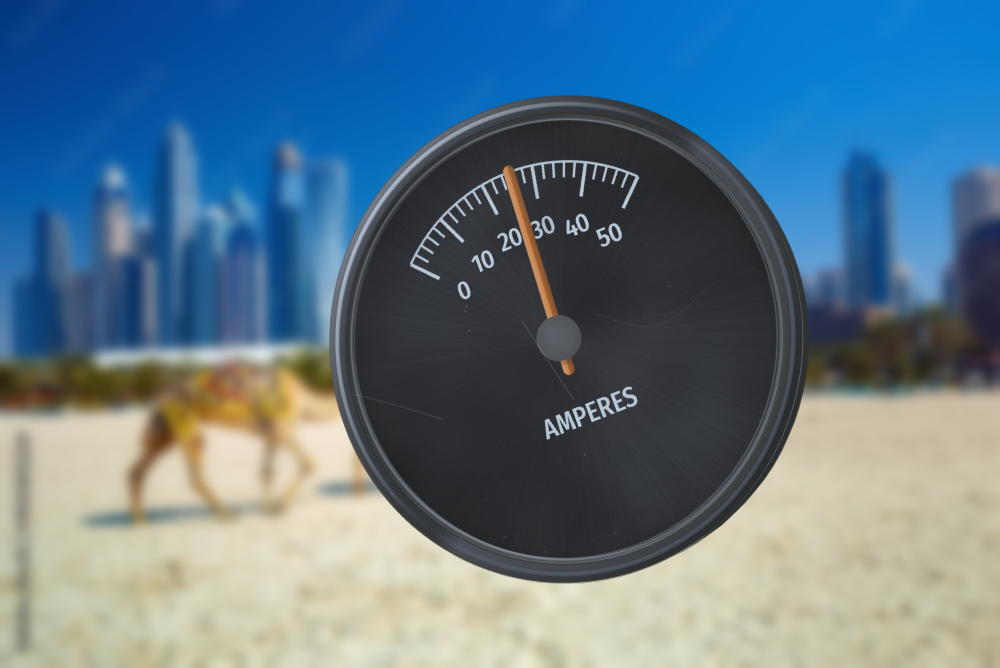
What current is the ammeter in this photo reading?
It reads 26 A
